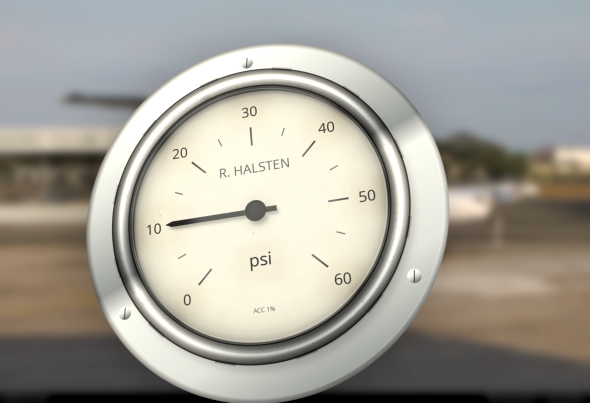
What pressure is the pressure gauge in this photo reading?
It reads 10 psi
